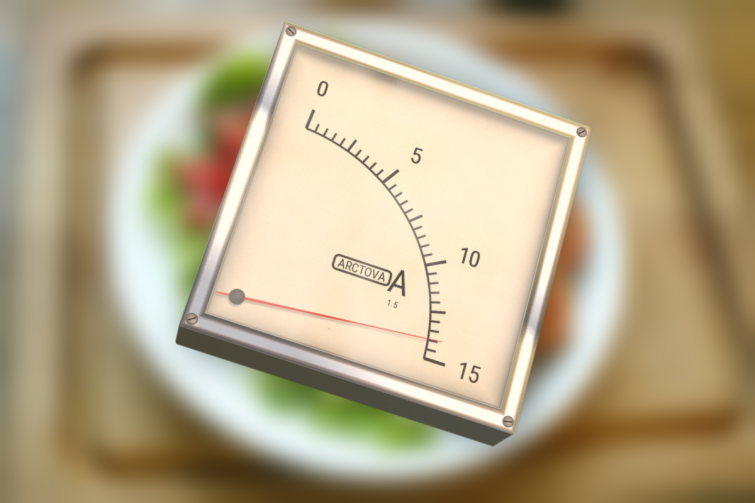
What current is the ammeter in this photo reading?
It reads 14 A
